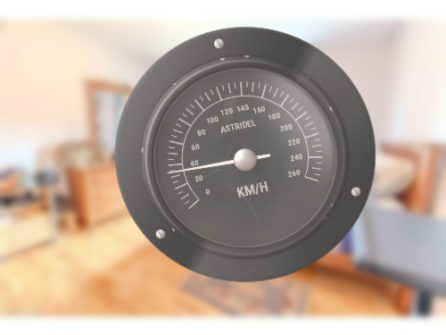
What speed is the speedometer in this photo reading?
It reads 35 km/h
